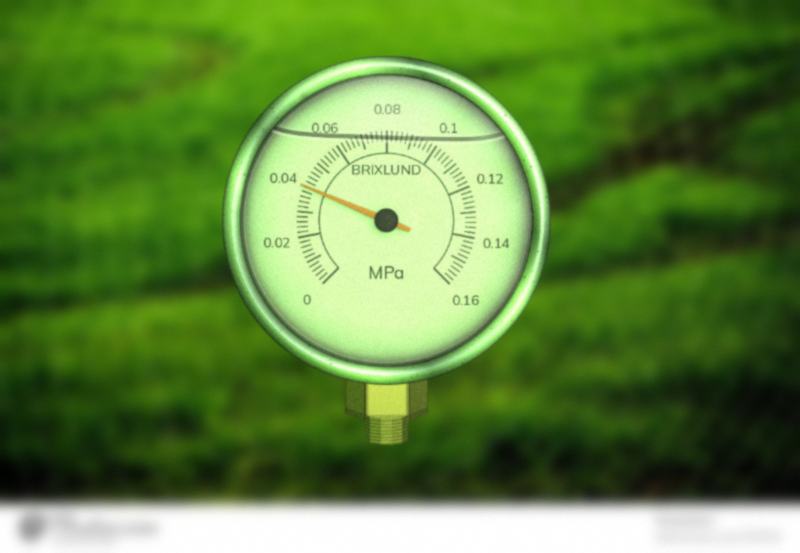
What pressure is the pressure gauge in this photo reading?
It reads 0.04 MPa
